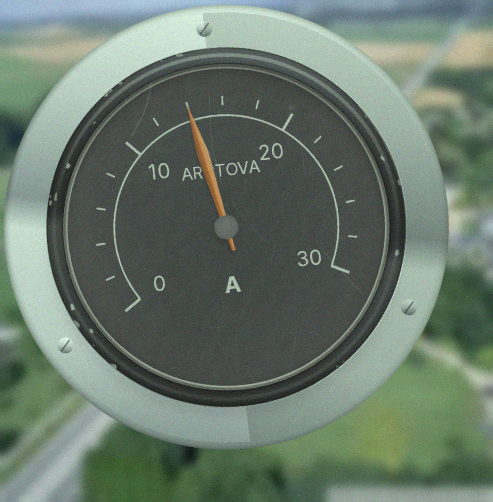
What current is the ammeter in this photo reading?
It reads 14 A
